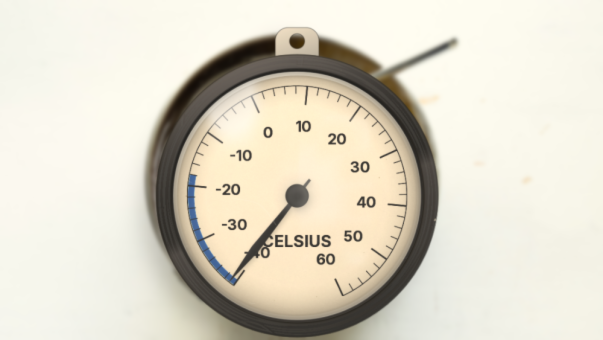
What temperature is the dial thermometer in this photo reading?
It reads -39 °C
